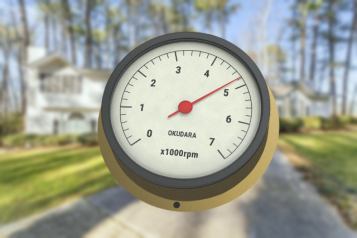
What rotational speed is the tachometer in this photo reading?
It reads 4800 rpm
